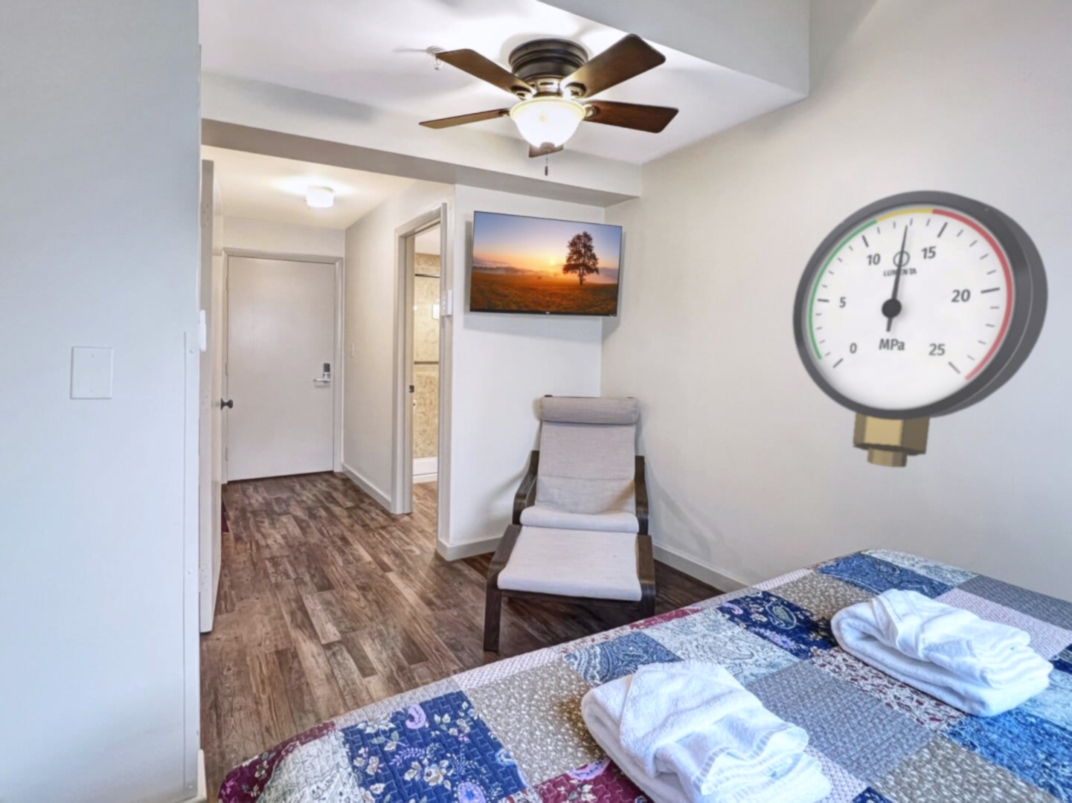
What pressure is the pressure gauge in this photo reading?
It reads 13 MPa
